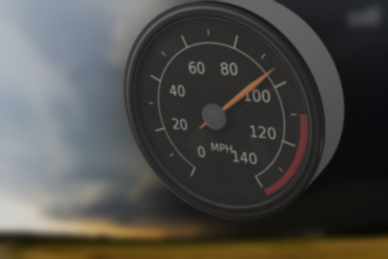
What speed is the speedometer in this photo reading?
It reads 95 mph
